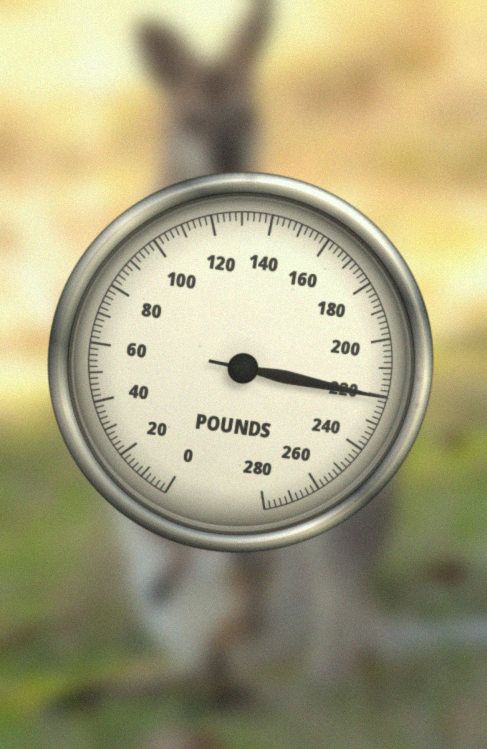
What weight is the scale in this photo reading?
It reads 220 lb
